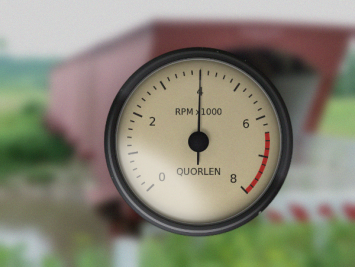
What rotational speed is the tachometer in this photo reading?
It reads 4000 rpm
